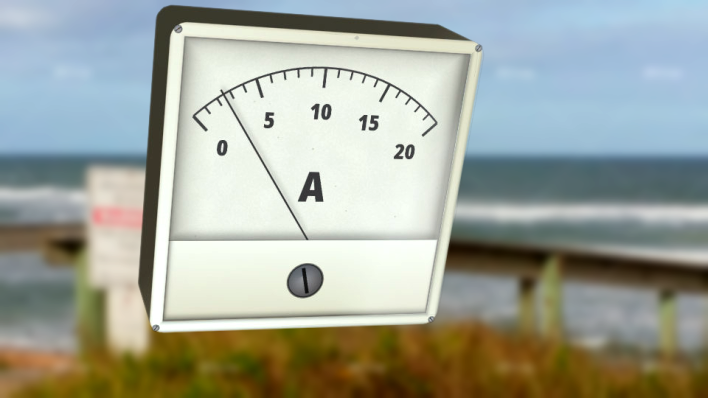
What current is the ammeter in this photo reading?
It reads 2.5 A
